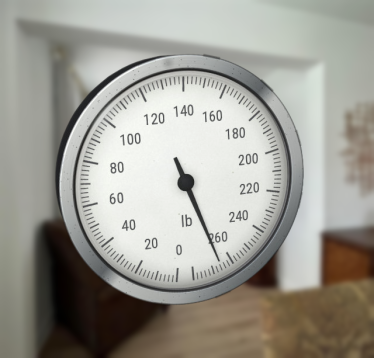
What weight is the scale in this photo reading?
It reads 266 lb
